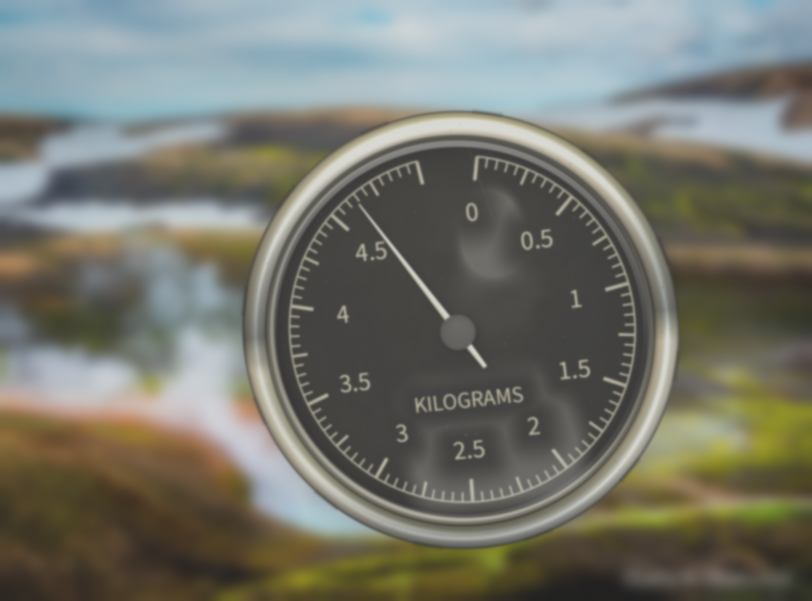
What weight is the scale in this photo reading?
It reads 4.65 kg
